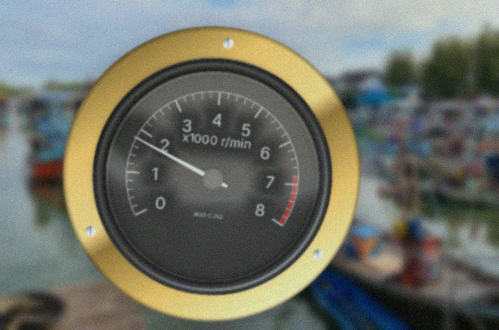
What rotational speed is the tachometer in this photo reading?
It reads 1800 rpm
